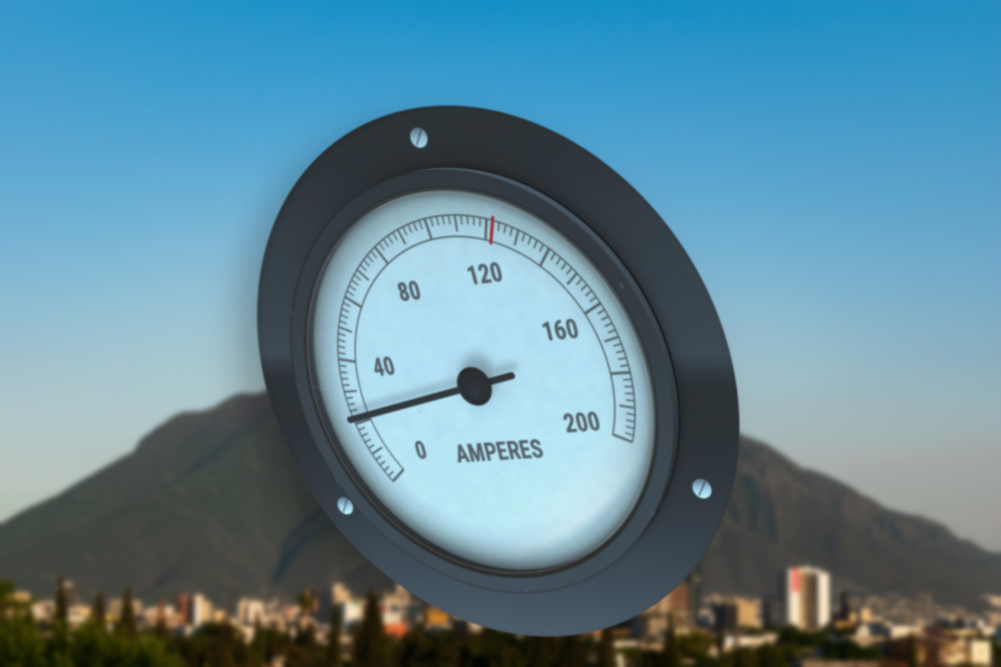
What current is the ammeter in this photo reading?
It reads 22 A
